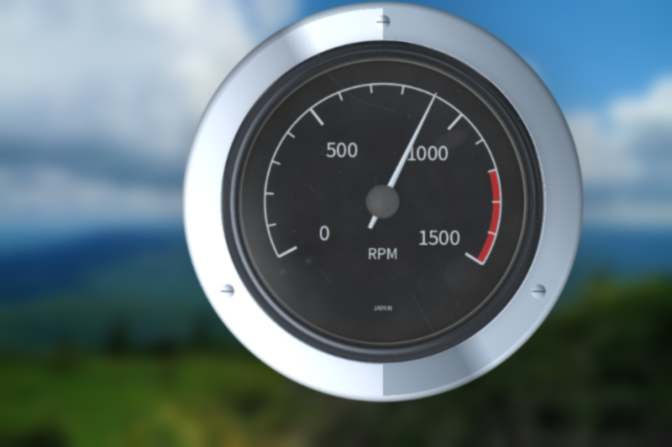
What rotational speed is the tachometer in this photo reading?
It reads 900 rpm
